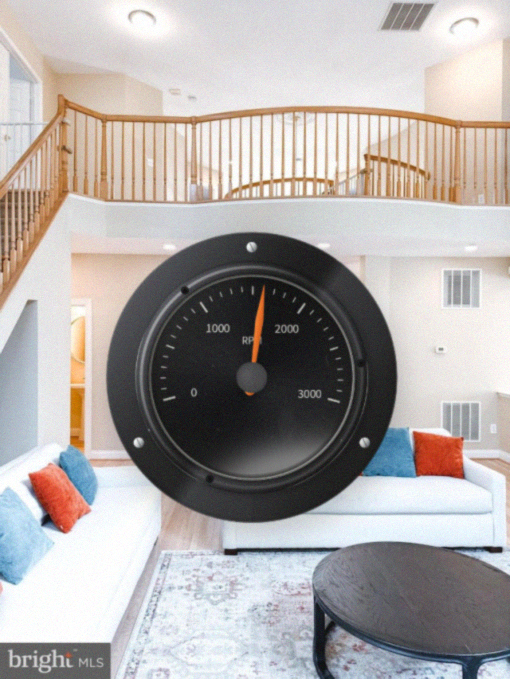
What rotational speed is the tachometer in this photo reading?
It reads 1600 rpm
